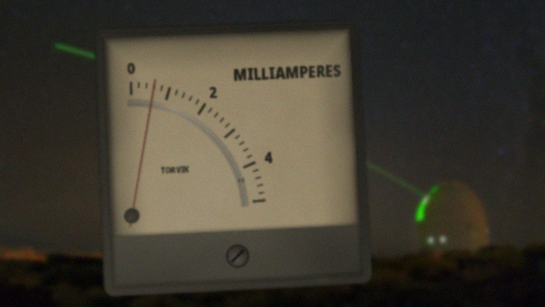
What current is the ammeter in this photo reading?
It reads 0.6 mA
